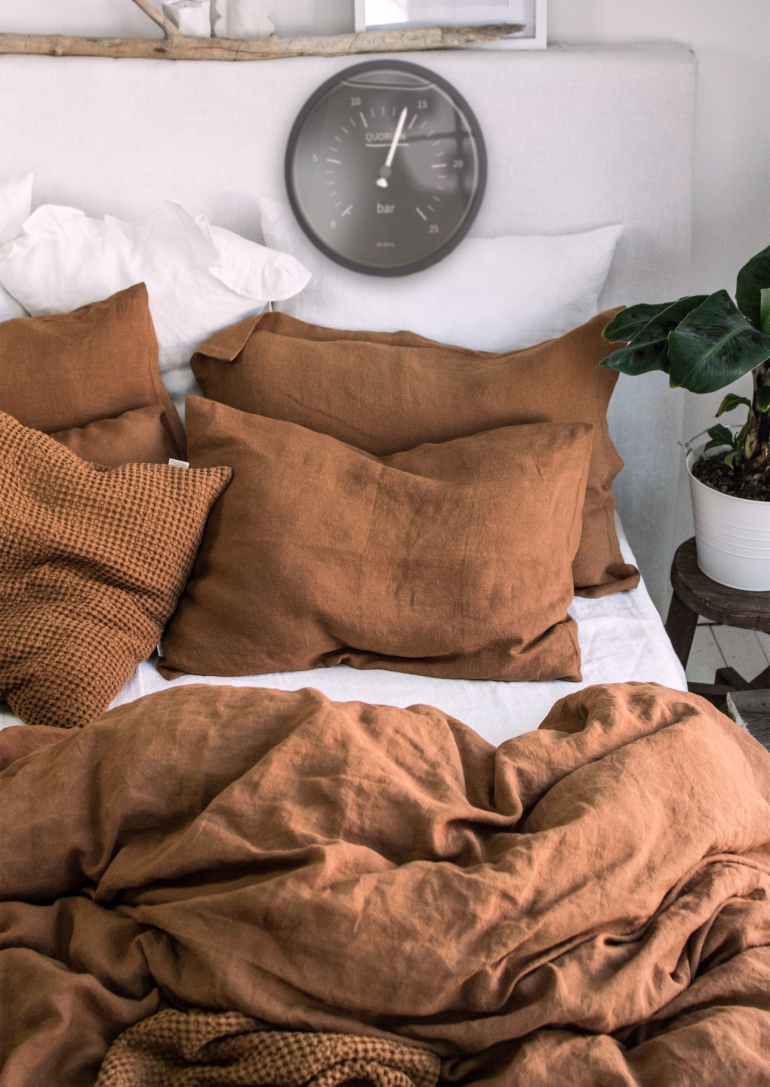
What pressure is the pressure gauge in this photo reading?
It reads 14 bar
